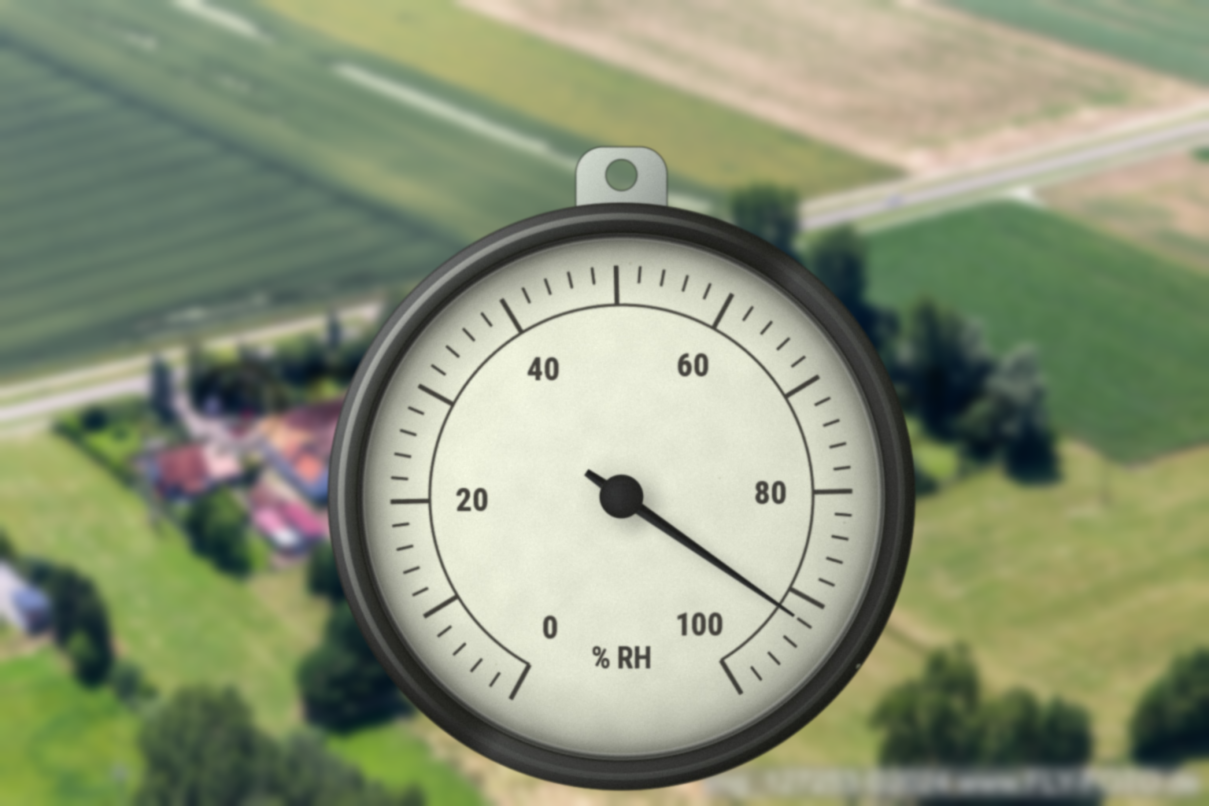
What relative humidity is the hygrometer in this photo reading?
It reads 92 %
